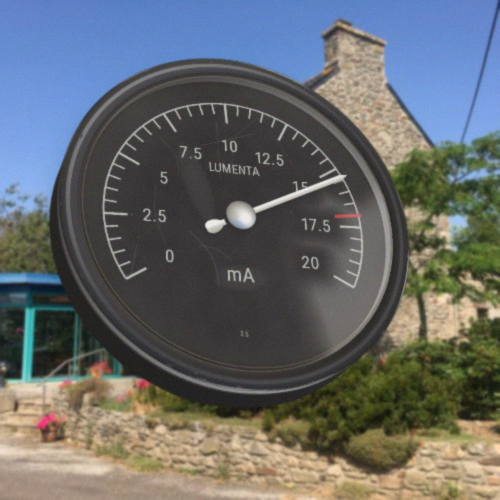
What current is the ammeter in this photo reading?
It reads 15.5 mA
